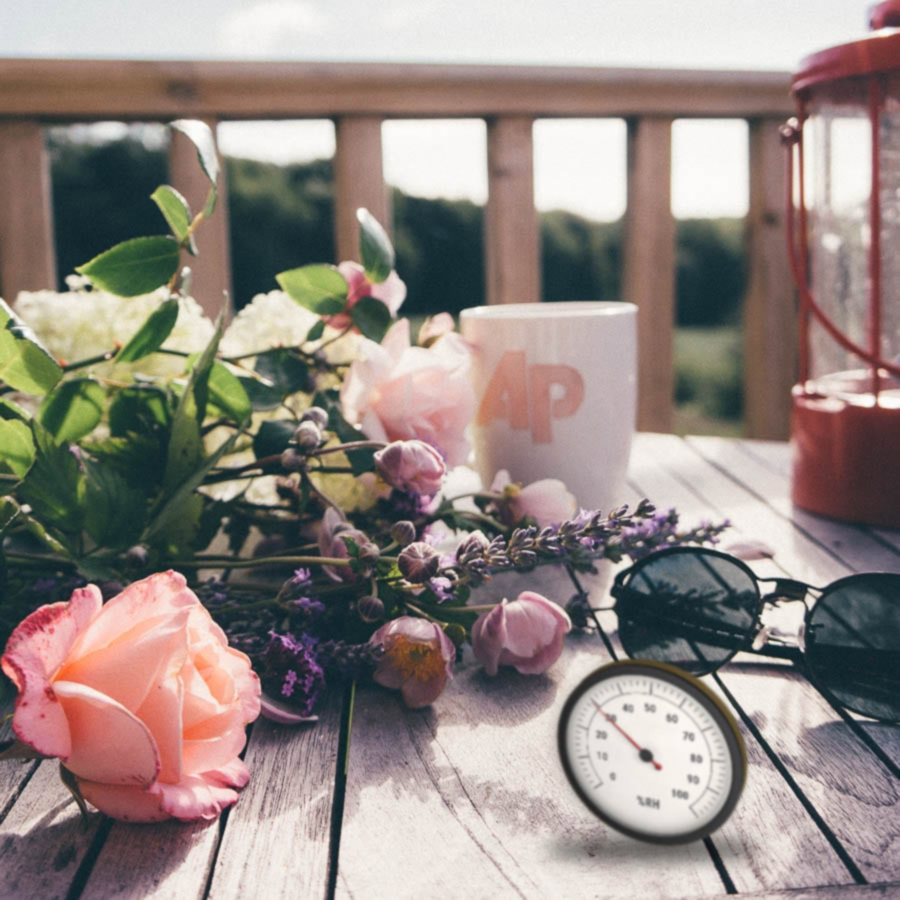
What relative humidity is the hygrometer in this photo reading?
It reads 30 %
